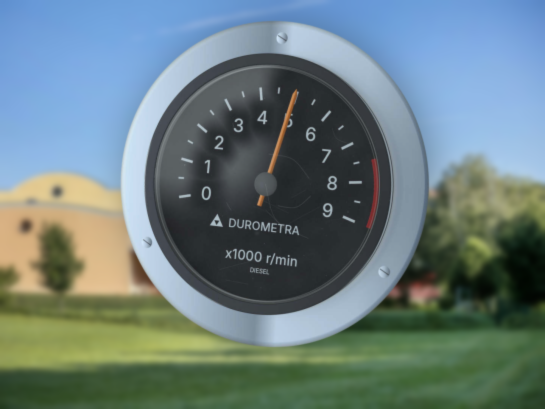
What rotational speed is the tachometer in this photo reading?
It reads 5000 rpm
